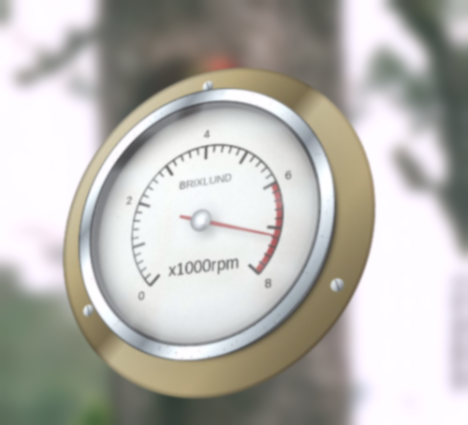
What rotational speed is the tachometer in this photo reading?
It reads 7200 rpm
